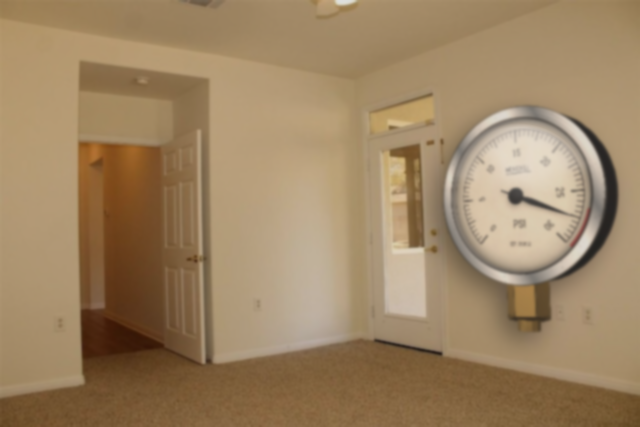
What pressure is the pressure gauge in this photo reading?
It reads 27.5 psi
